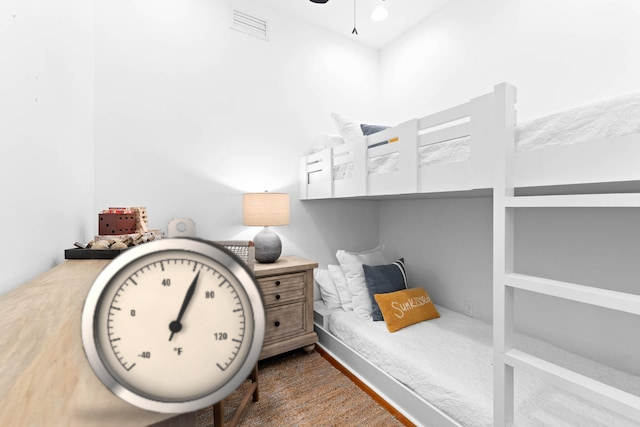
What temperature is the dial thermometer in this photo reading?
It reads 64 °F
